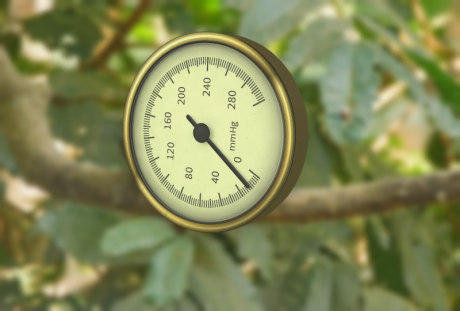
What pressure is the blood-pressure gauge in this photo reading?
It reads 10 mmHg
